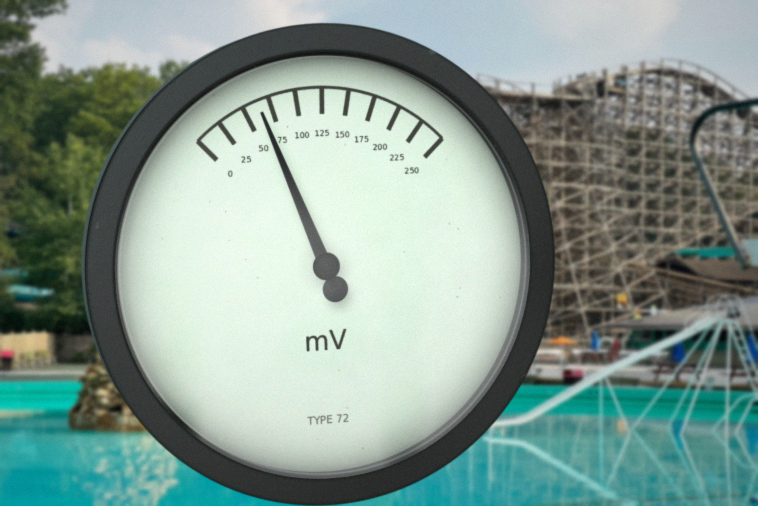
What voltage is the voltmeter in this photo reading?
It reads 62.5 mV
